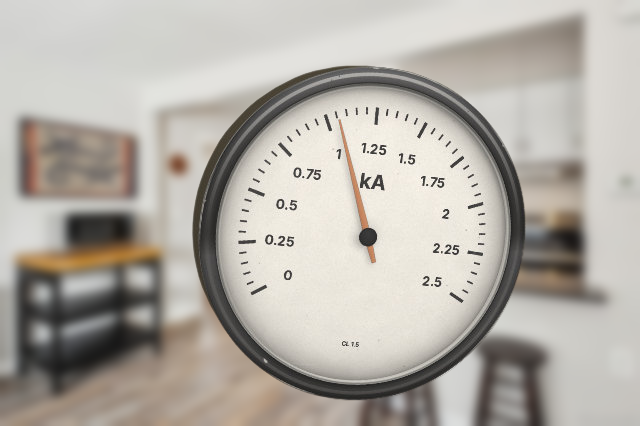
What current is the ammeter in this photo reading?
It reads 1.05 kA
